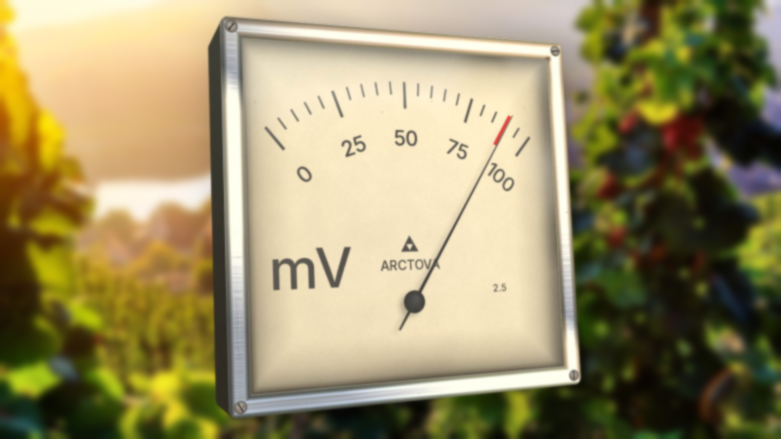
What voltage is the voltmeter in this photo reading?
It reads 90 mV
